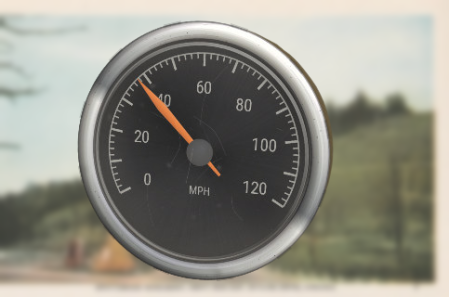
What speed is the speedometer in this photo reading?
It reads 38 mph
